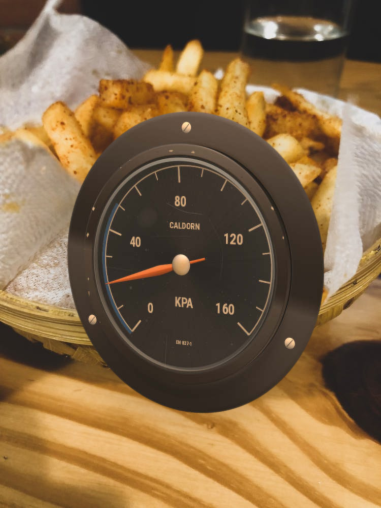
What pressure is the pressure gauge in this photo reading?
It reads 20 kPa
